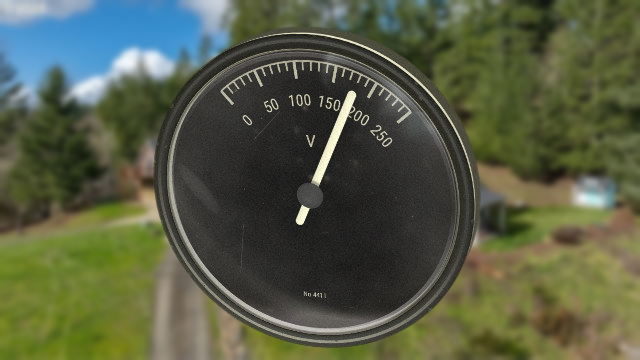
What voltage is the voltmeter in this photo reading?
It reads 180 V
